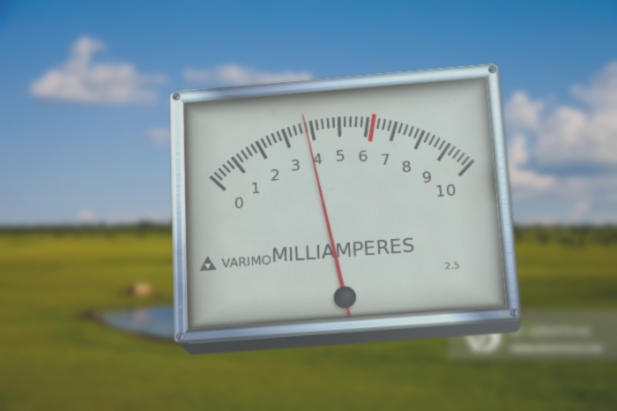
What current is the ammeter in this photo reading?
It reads 3.8 mA
